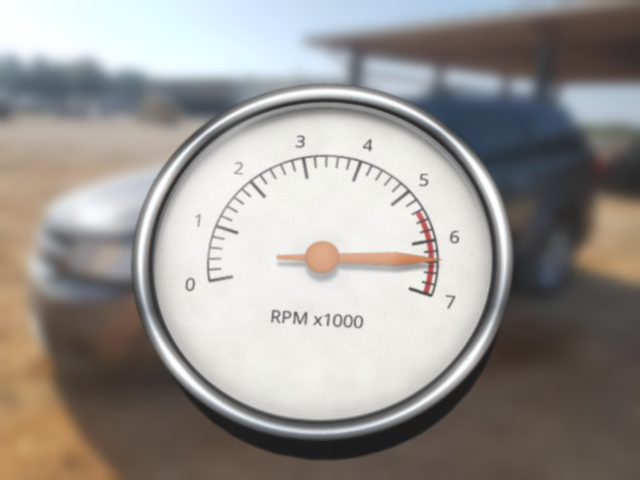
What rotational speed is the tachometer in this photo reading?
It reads 6400 rpm
